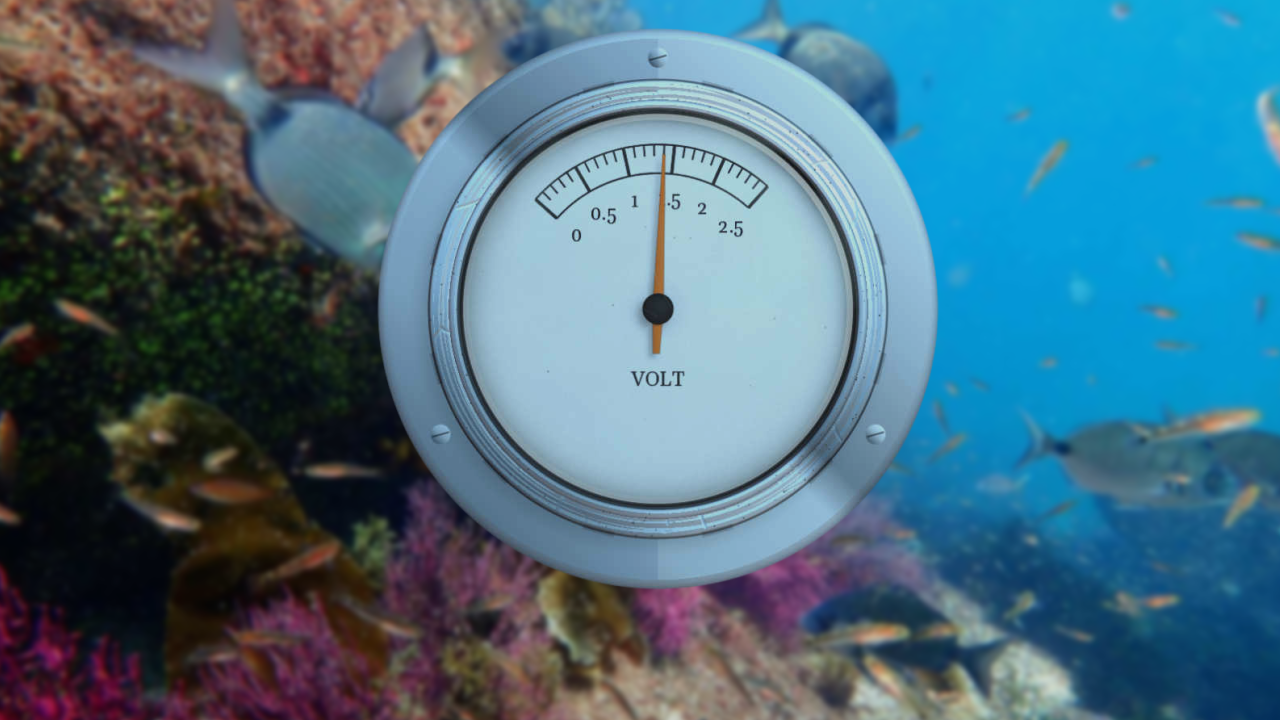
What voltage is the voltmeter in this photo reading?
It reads 1.4 V
